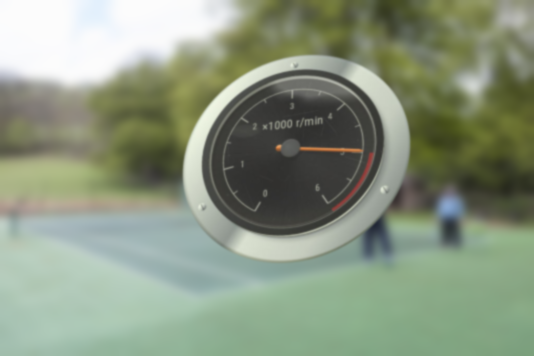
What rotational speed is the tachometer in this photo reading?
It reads 5000 rpm
